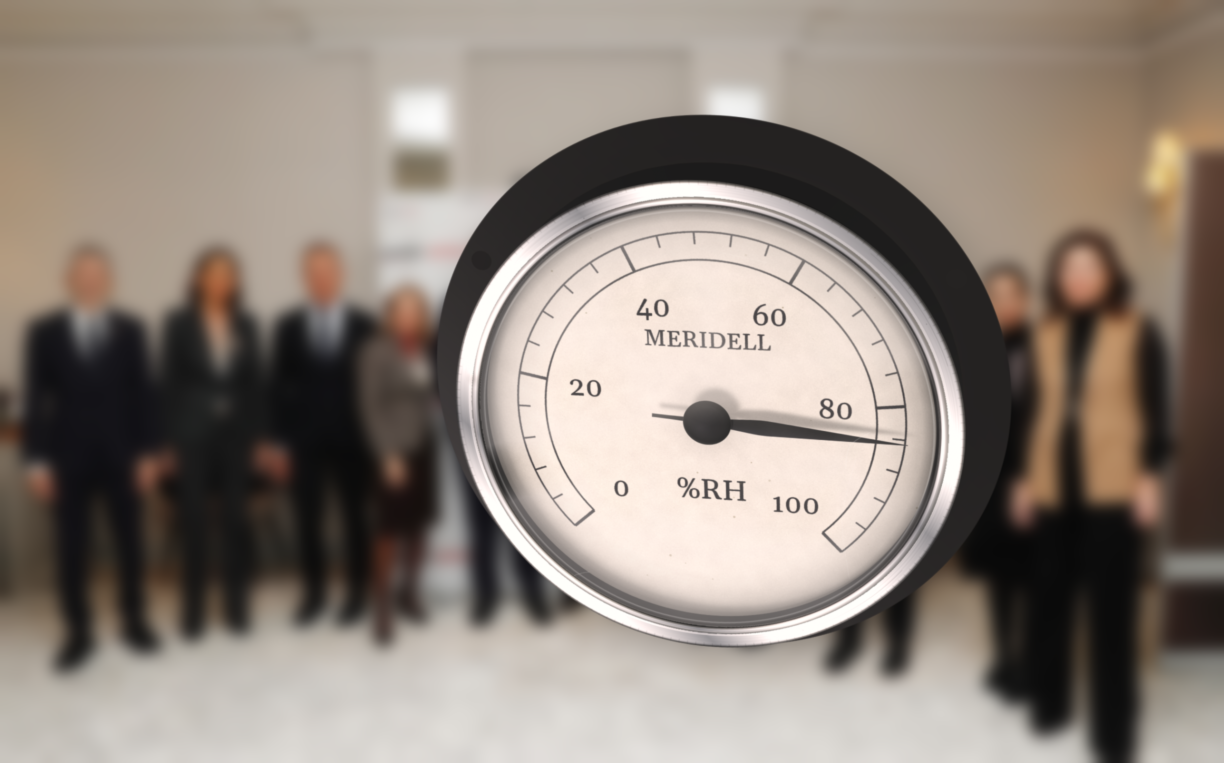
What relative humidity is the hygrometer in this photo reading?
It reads 84 %
